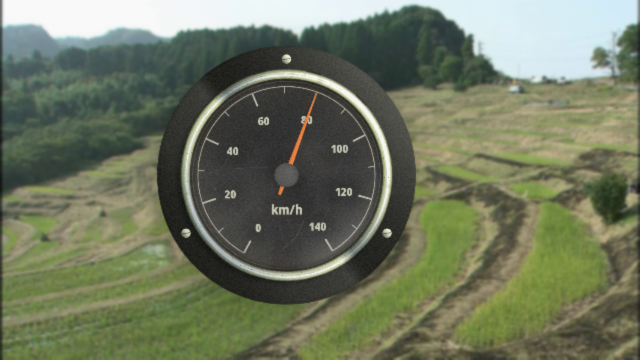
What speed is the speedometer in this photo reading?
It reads 80 km/h
